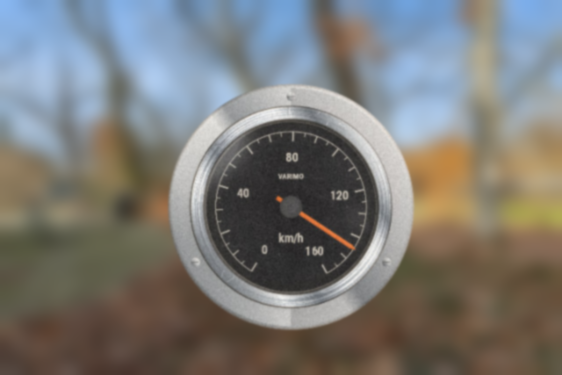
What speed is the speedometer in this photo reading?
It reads 145 km/h
